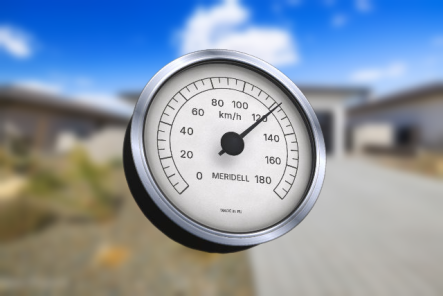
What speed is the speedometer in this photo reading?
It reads 122.5 km/h
